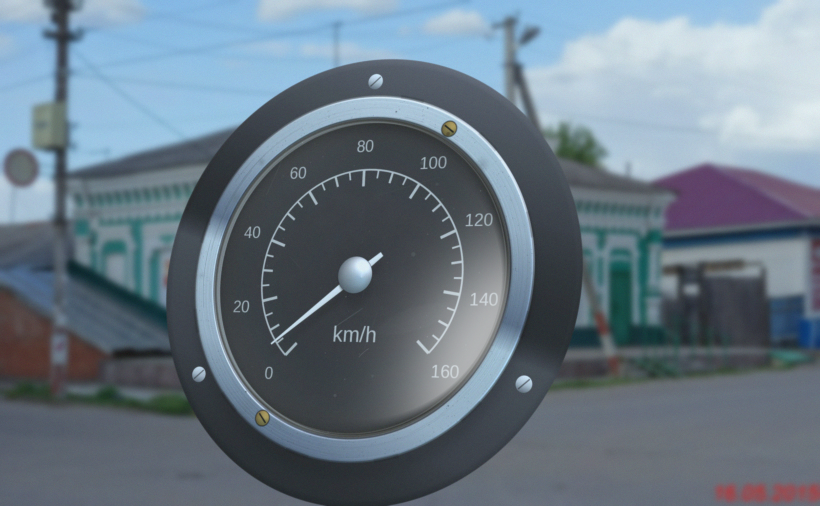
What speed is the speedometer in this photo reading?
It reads 5 km/h
